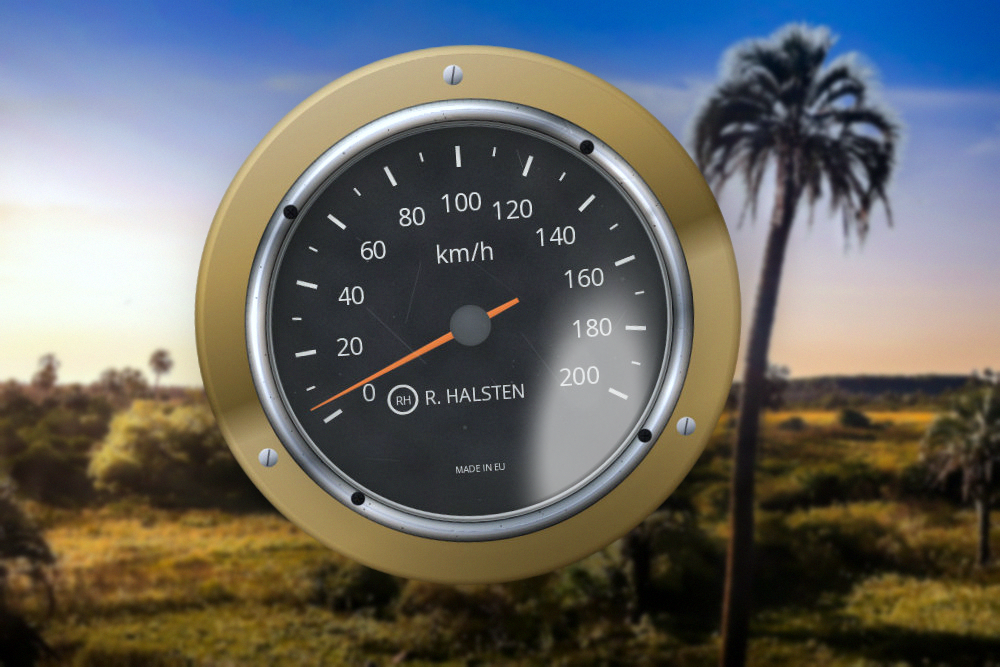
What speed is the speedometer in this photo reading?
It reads 5 km/h
